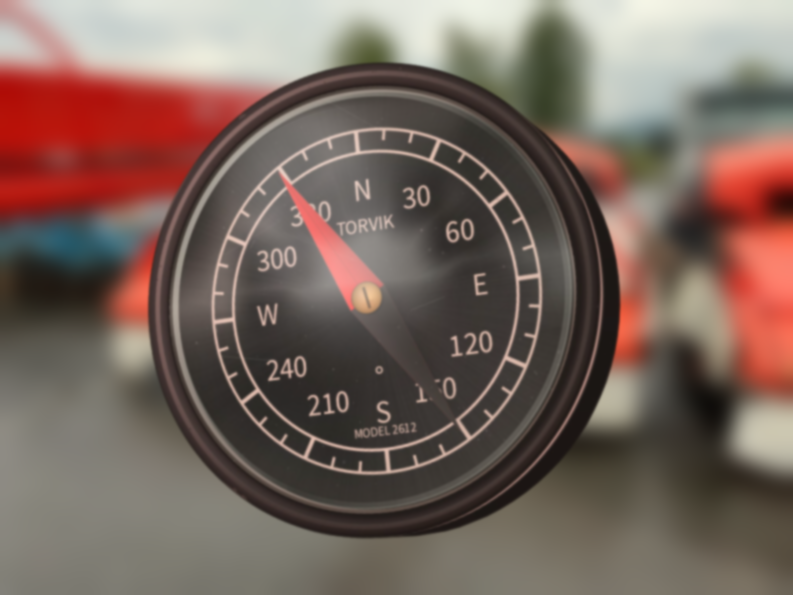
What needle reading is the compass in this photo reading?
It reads 330 °
